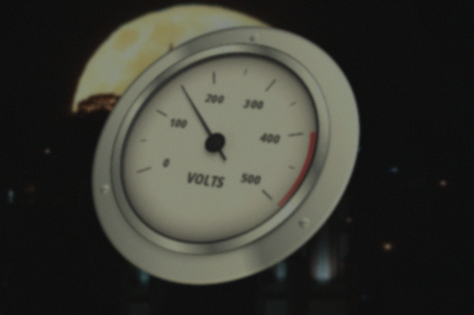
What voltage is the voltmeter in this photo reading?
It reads 150 V
